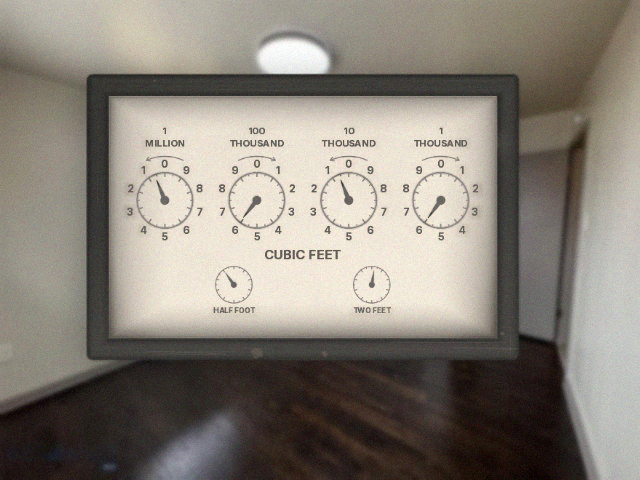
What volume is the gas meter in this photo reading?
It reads 60600 ft³
